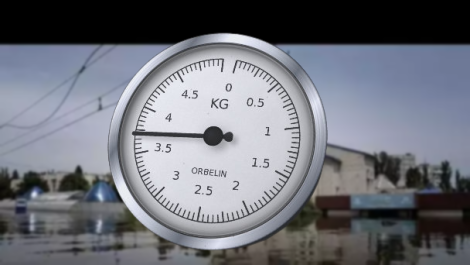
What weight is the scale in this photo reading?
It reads 3.7 kg
